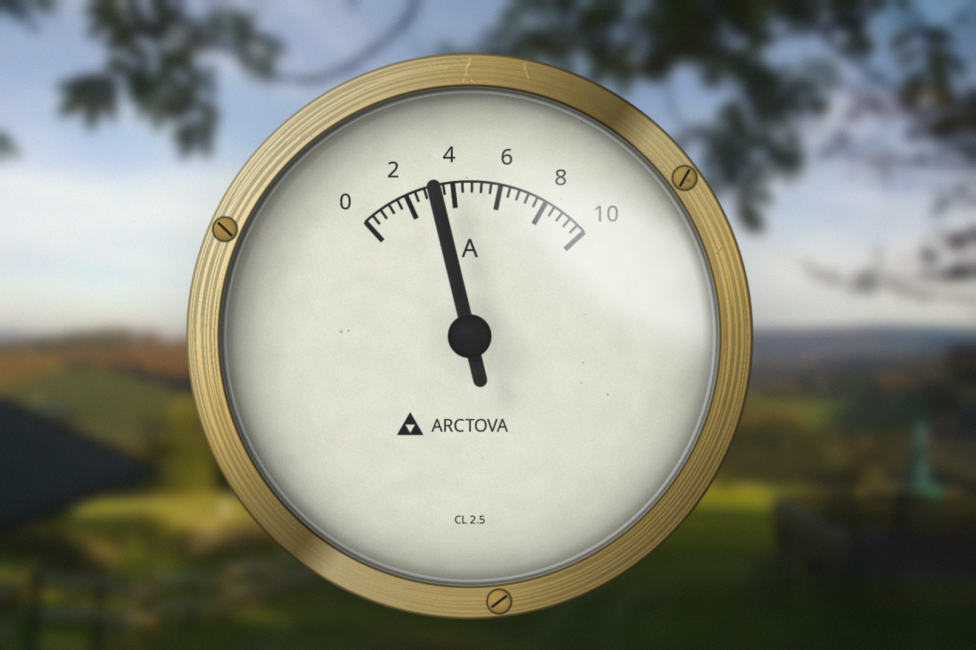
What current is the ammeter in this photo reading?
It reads 3.2 A
